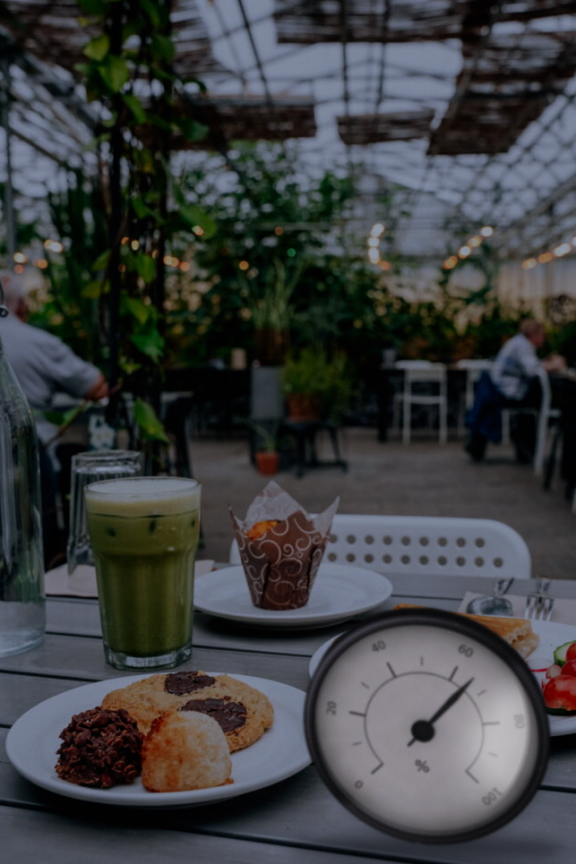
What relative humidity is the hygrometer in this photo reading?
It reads 65 %
